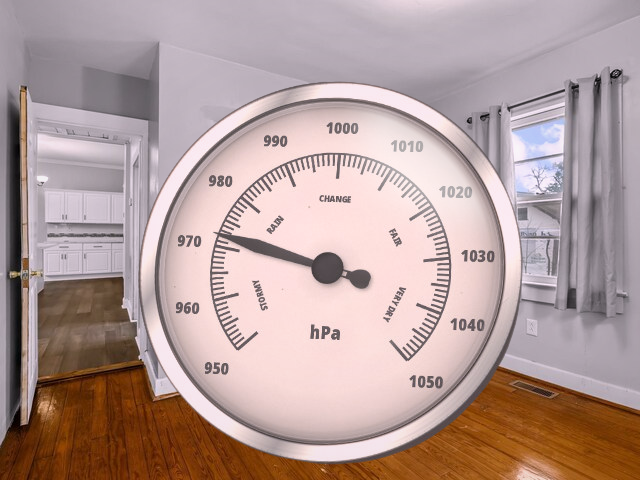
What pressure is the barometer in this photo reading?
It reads 972 hPa
